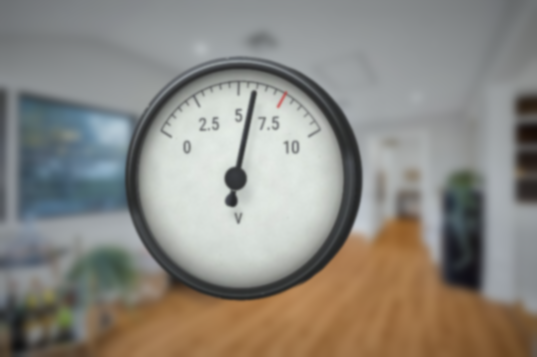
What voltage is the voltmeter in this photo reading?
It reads 6 V
